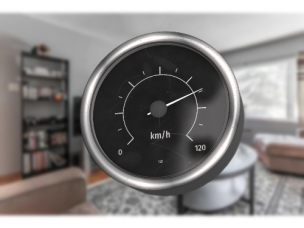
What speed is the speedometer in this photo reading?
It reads 90 km/h
